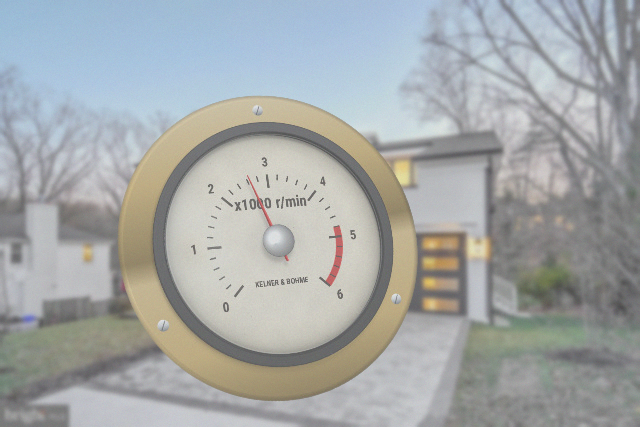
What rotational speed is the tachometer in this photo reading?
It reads 2600 rpm
